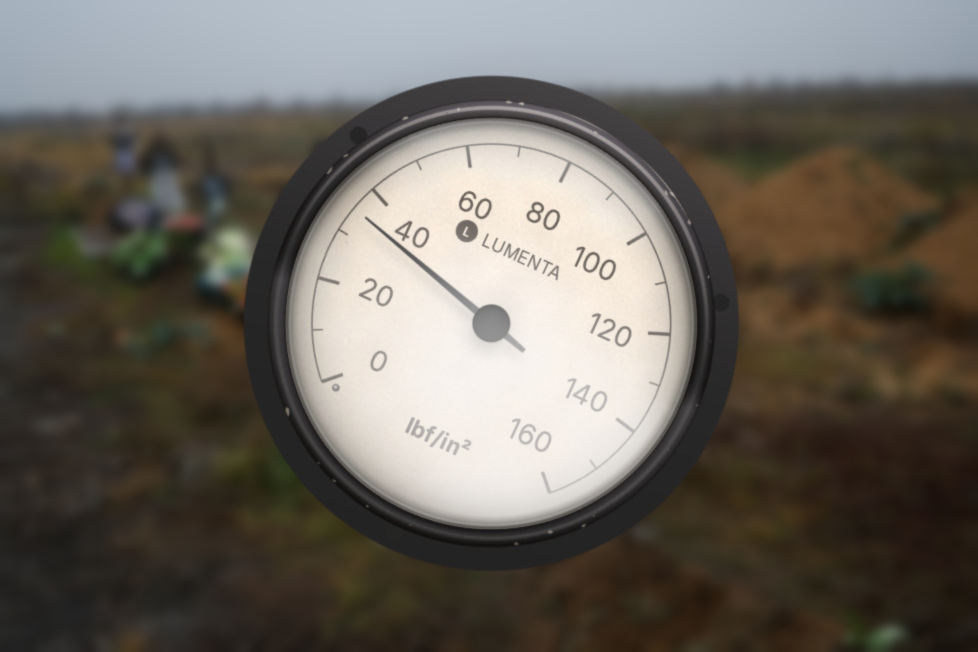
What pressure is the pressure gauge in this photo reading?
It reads 35 psi
